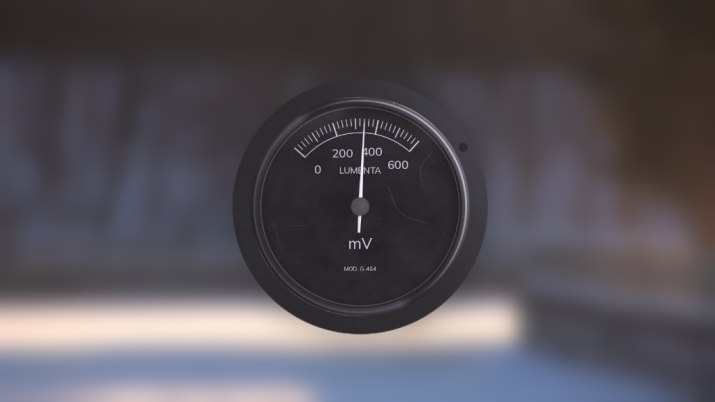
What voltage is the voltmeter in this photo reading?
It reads 340 mV
